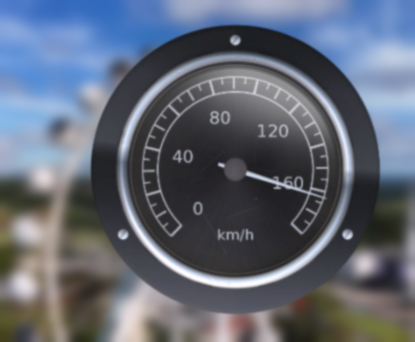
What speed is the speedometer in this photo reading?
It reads 162.5 km/h
